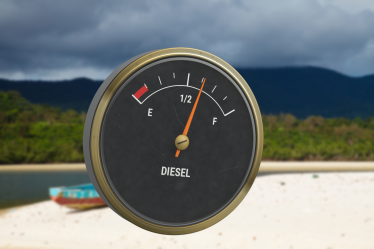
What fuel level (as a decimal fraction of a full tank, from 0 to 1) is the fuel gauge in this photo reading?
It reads 0.625
